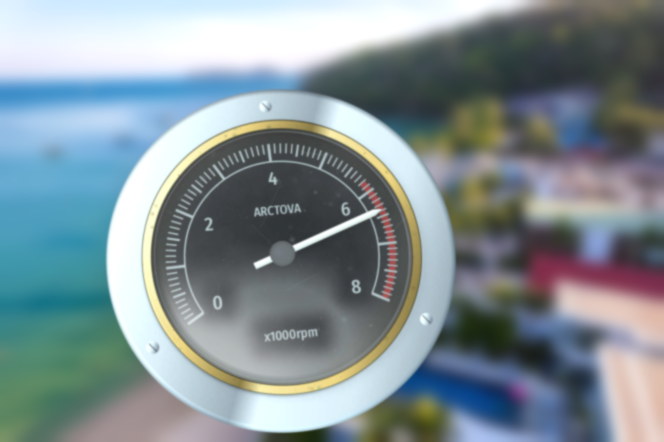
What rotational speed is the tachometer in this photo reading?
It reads 6400 rpm
